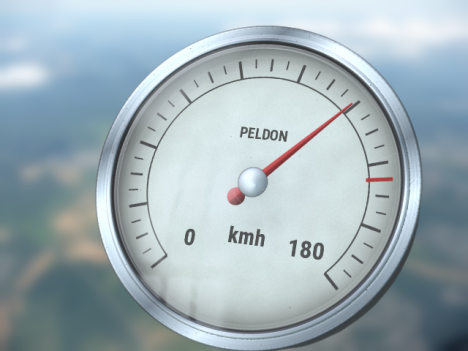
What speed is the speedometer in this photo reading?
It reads 120 km/h
